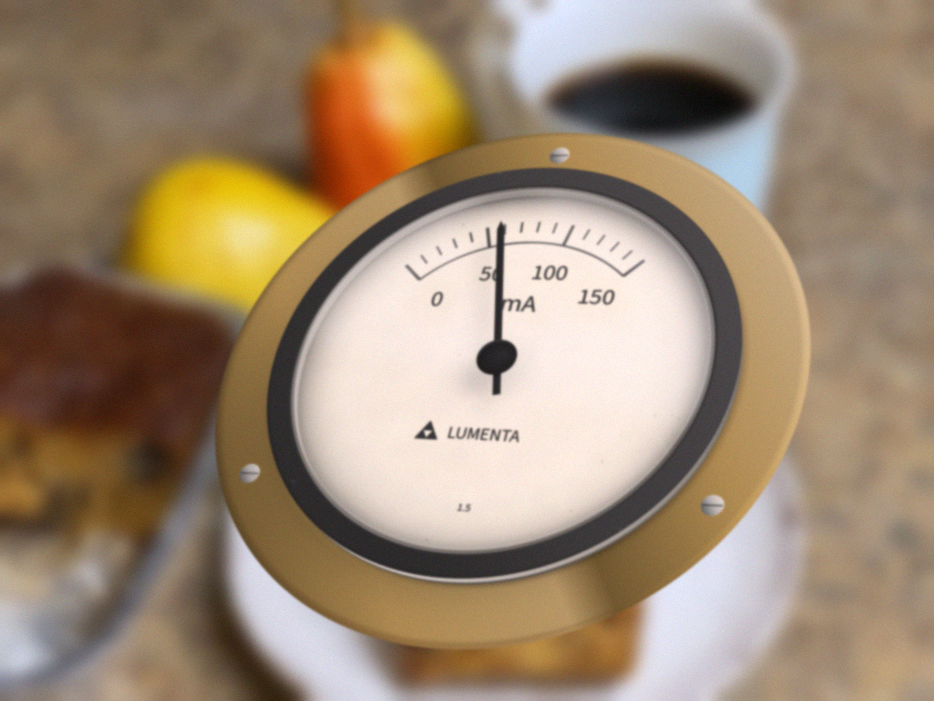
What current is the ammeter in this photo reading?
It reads 60 mA
